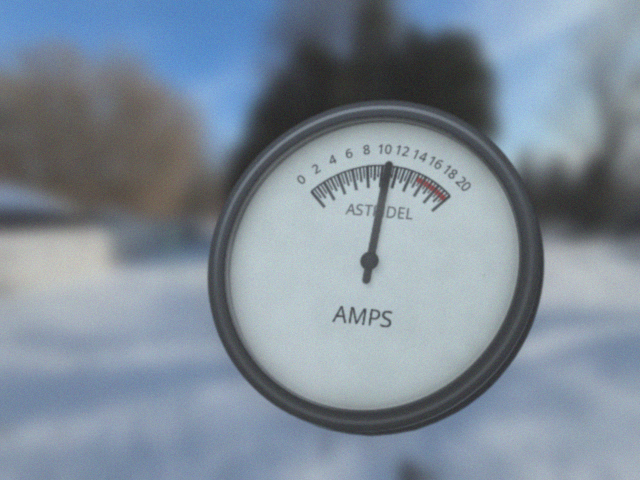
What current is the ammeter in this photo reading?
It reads 11 A
